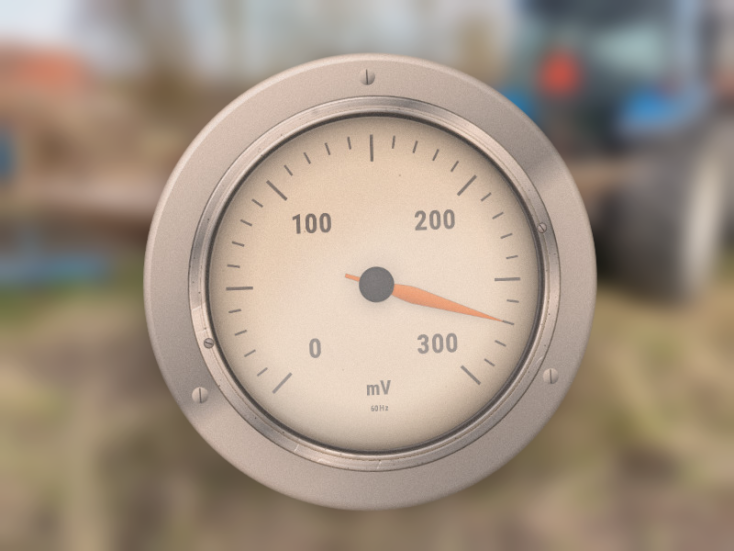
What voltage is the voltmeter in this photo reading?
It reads 270 mV
